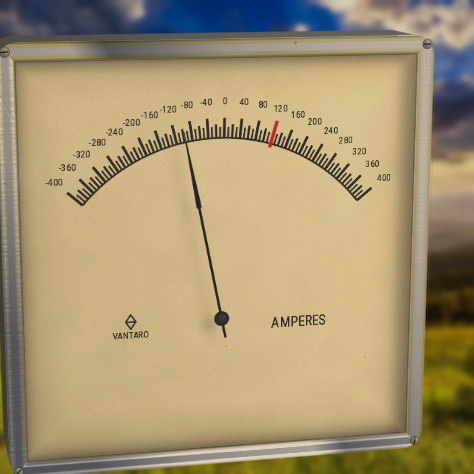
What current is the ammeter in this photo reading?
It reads -100 A
